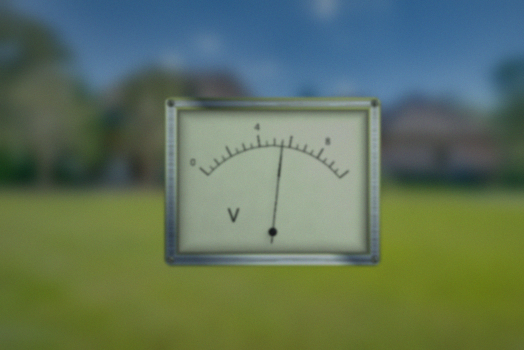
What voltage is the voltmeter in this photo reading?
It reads 5.5 V
